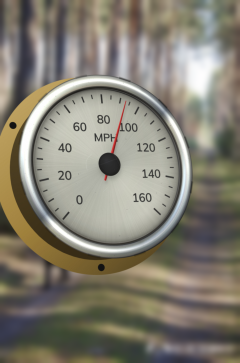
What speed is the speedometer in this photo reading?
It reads 92.5 mph
